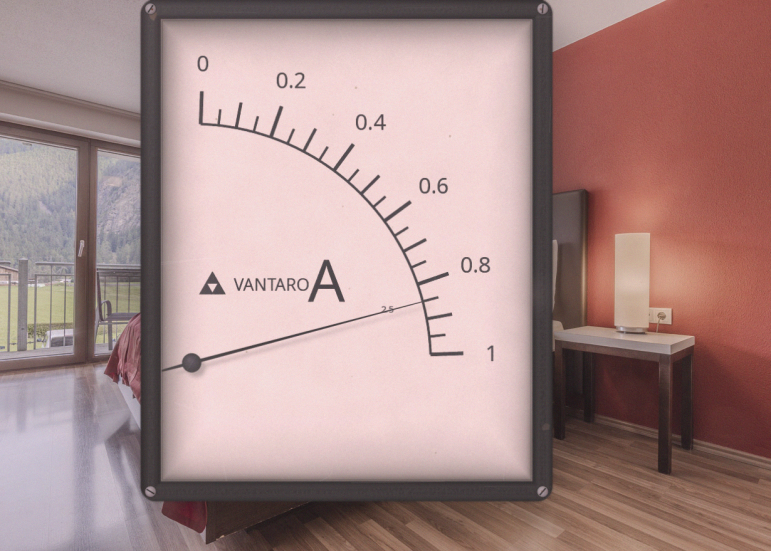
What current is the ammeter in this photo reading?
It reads 0.85 A
